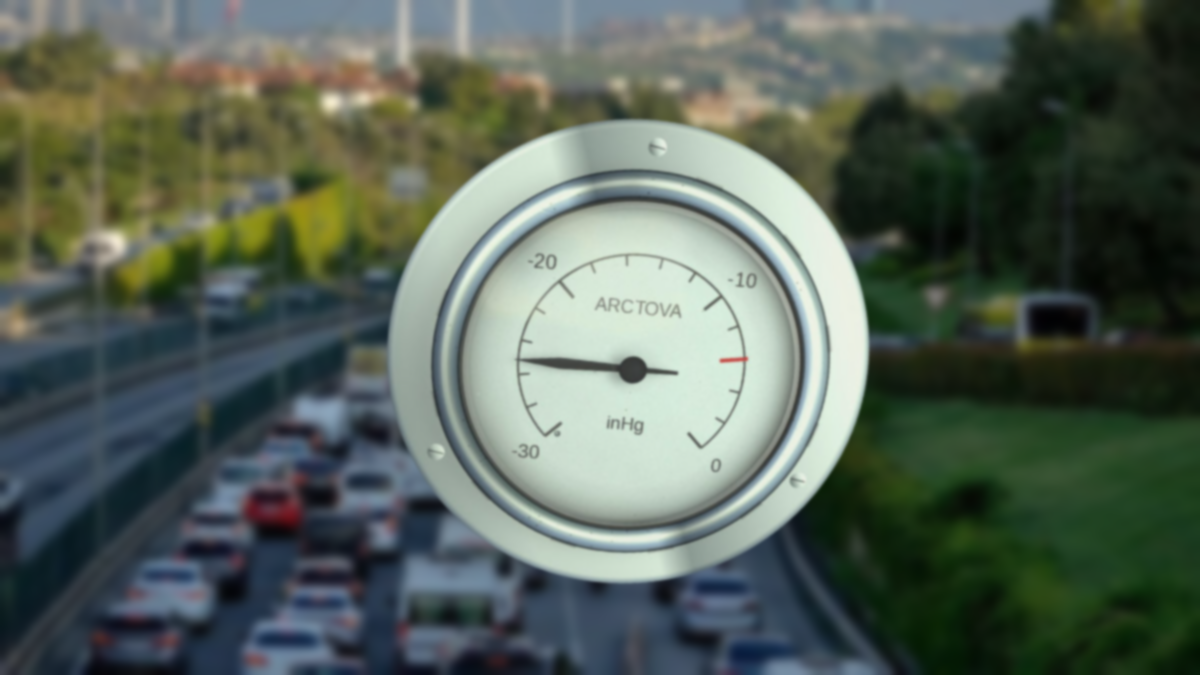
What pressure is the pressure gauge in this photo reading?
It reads -25 inHg
